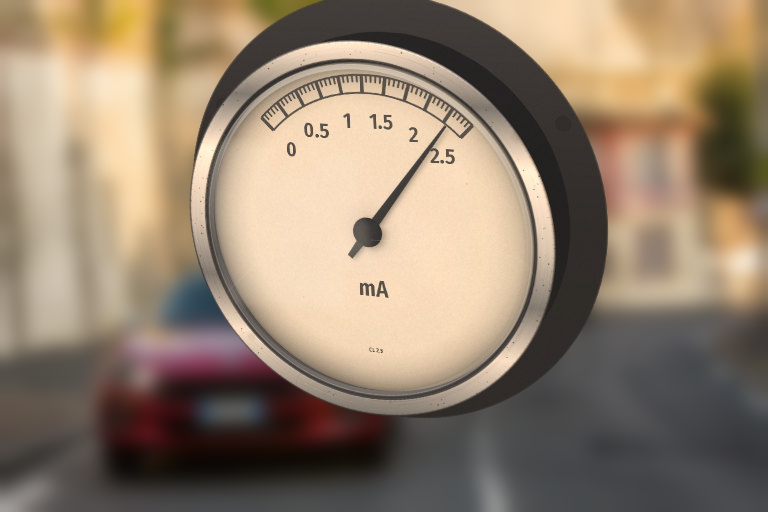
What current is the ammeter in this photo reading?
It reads 2.3 mA
